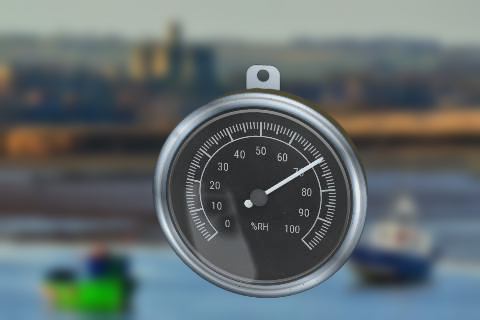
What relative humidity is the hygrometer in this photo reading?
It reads 70 %
